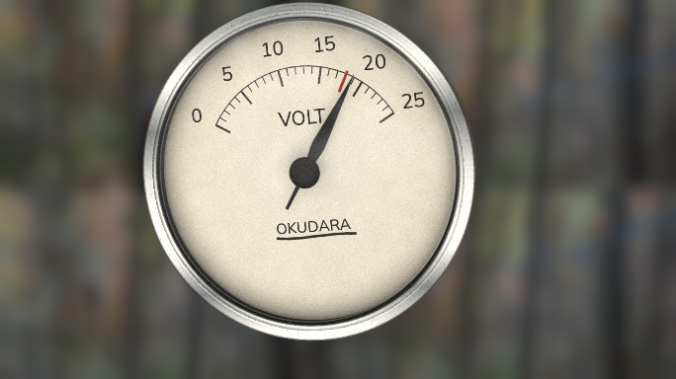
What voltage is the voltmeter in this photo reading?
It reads 19 V
